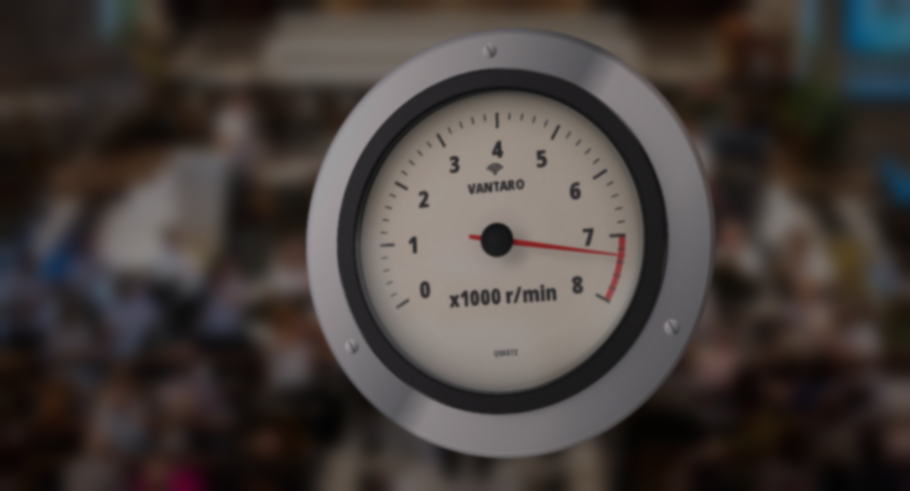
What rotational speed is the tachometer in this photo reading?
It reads 7300 rpm
